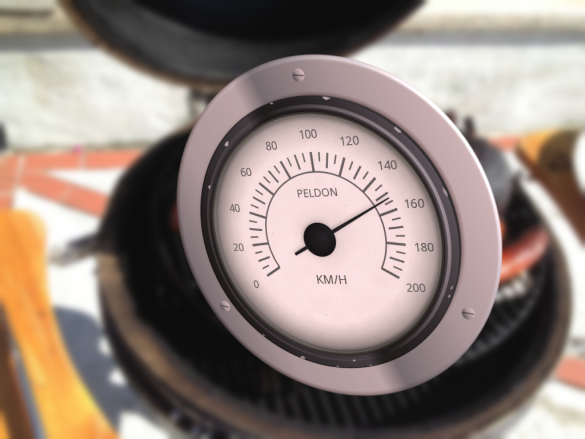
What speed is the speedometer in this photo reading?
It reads 152.5 km/h
